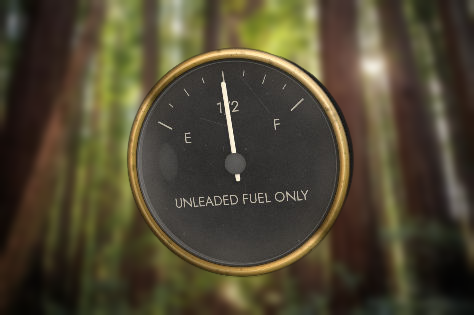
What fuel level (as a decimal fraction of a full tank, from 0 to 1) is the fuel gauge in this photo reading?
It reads 0.5
